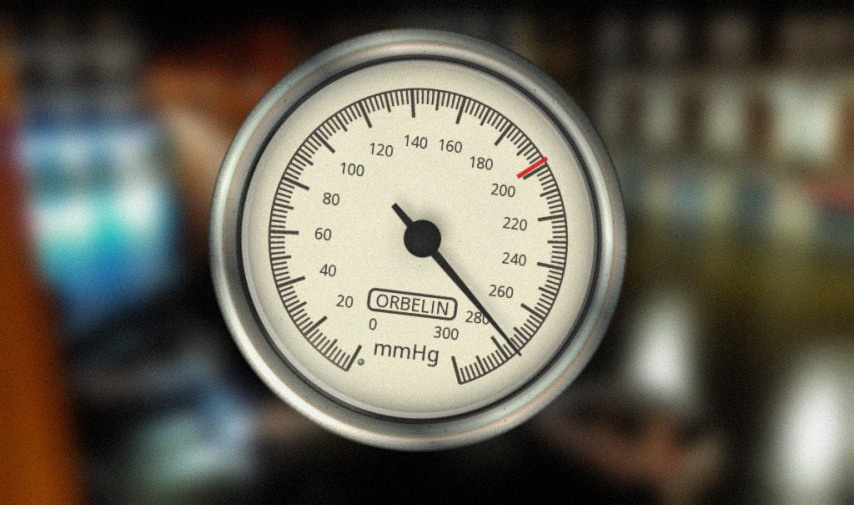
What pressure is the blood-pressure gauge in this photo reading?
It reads 276 mmHg
